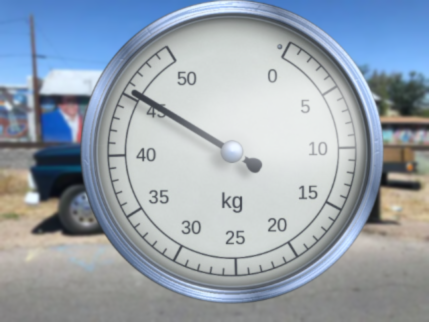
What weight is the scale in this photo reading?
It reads 45.5 kg
